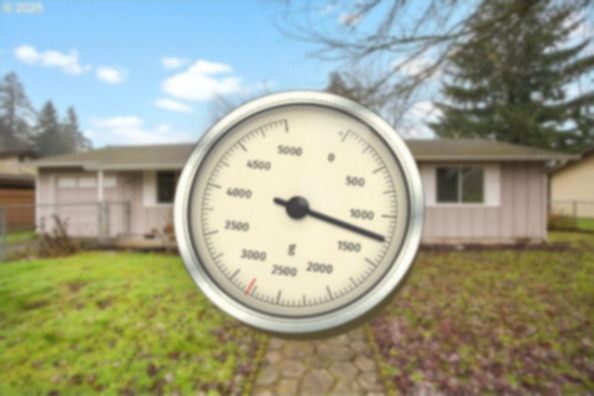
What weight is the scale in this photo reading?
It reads 1250 g
